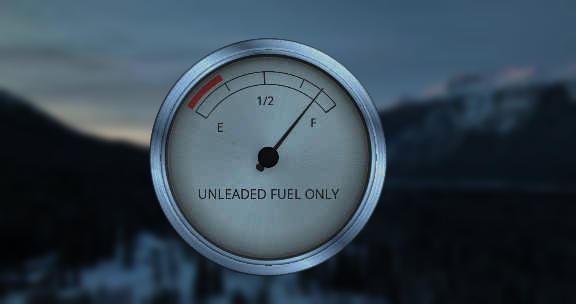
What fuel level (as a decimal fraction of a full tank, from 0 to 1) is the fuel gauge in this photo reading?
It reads 0.875
